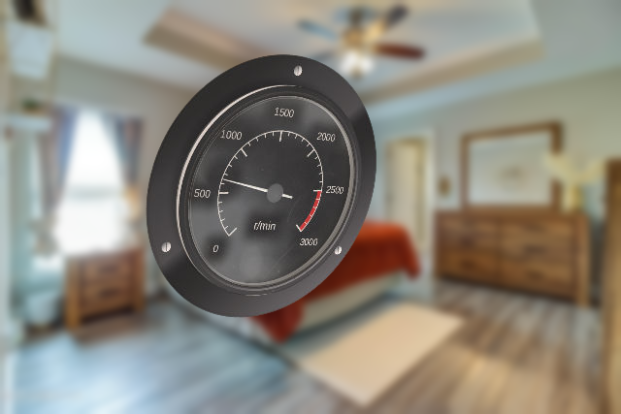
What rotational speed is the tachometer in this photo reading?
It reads 650 rpm
